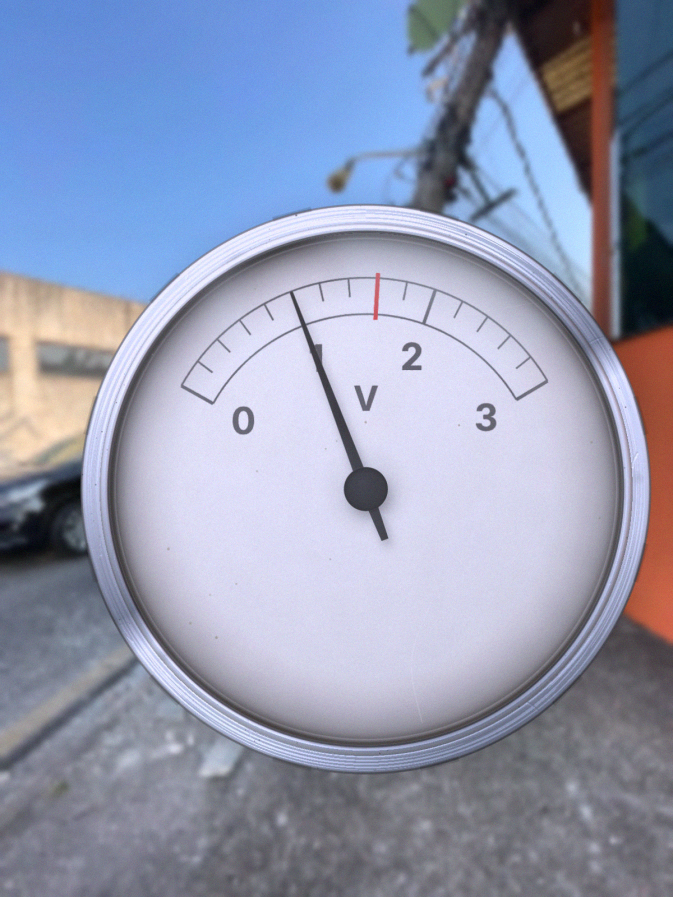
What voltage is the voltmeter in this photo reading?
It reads 1 V
